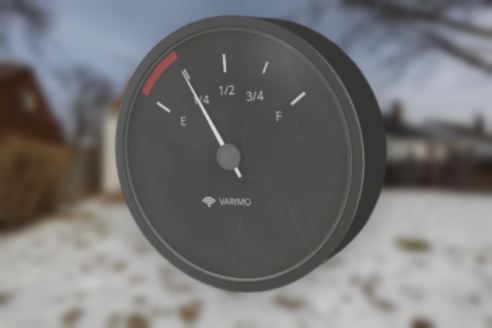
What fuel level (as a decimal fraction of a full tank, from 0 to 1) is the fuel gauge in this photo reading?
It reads 0.25
